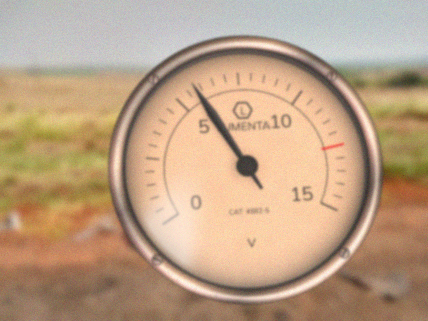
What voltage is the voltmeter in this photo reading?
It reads 5.75 V
